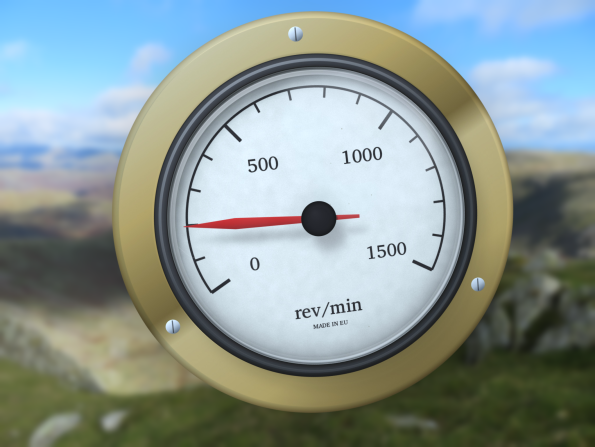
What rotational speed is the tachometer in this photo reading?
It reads 200 rpm
